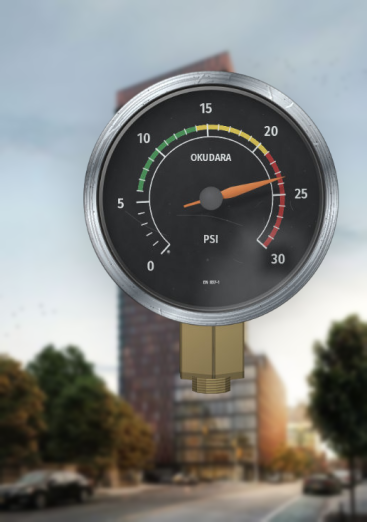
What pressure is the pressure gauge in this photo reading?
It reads 23.5 psi
